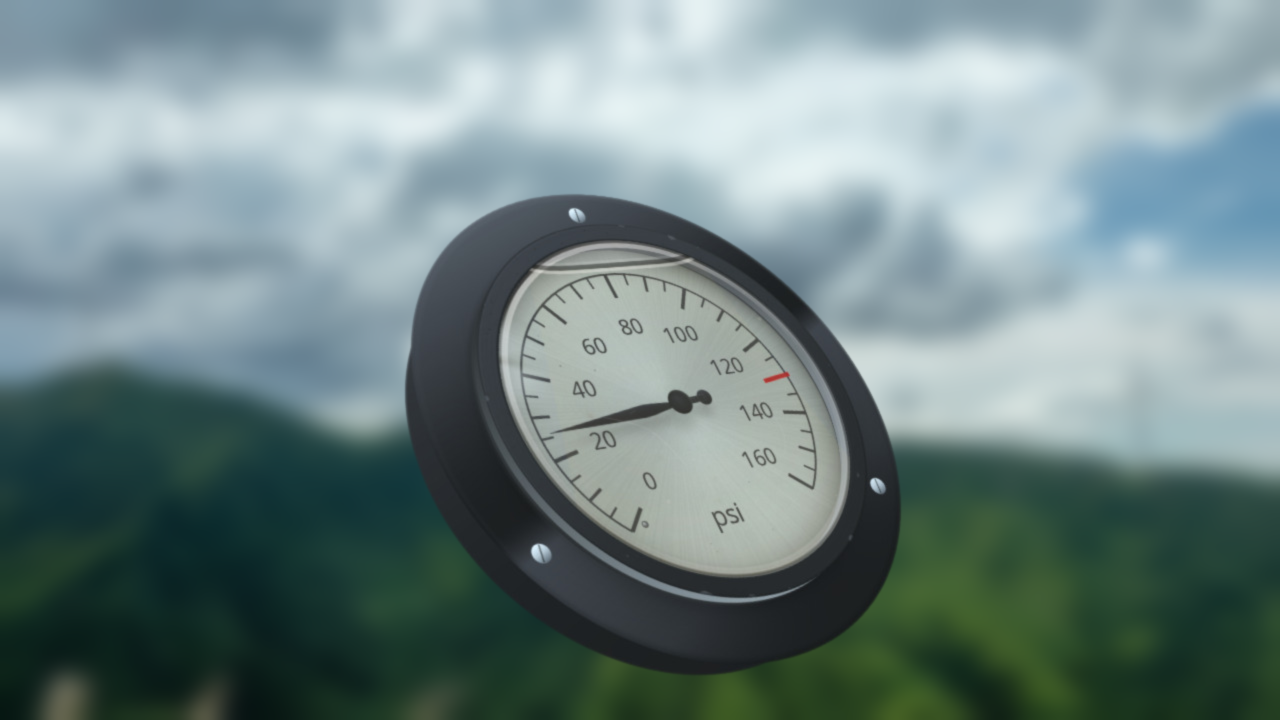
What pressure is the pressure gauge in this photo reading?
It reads 25 psi
